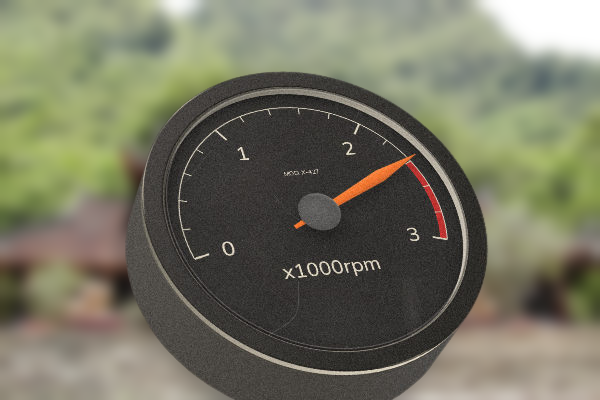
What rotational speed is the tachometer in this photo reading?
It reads 2400 rpm
